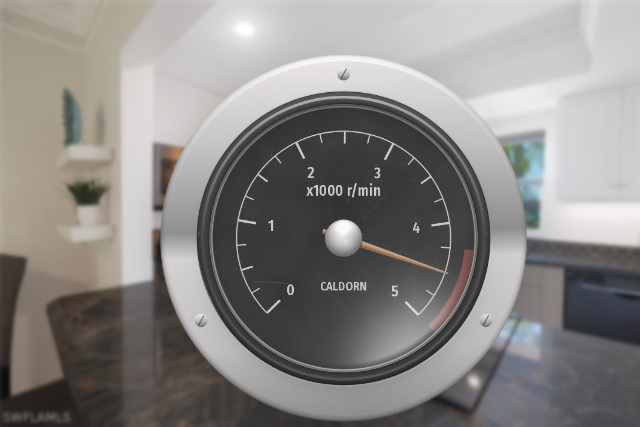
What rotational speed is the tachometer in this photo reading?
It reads 4500 rpm
